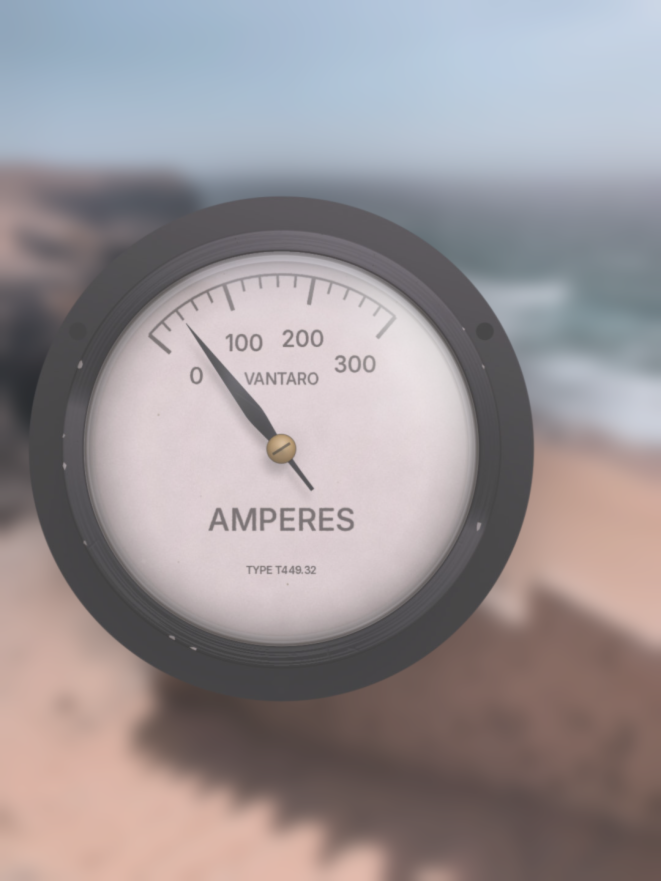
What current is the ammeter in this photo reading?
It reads 40 A
